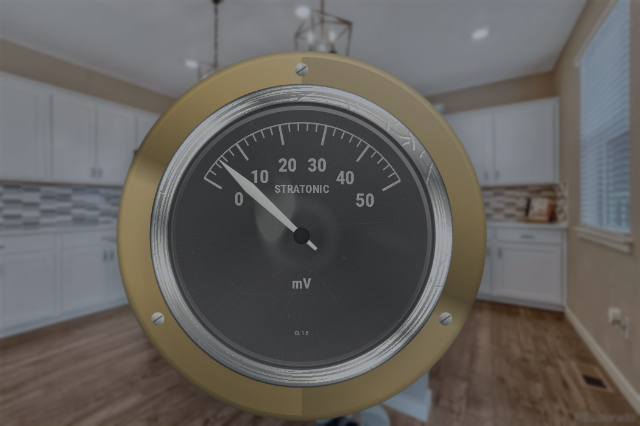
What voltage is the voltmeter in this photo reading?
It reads 5 mV
